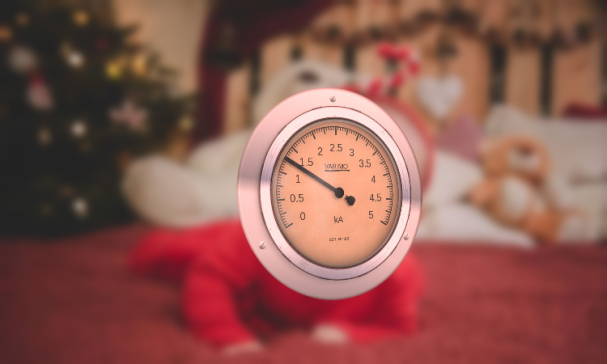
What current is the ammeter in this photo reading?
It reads 1.25 kA
